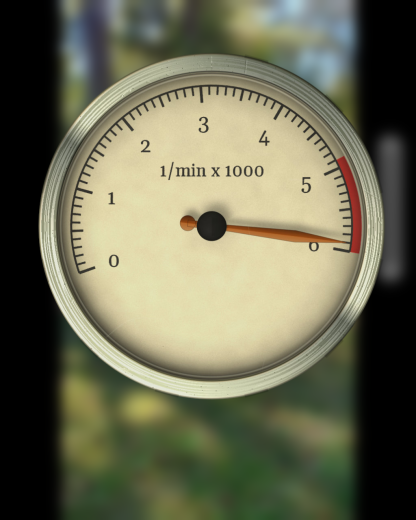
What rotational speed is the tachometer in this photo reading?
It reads 5900 rpm
